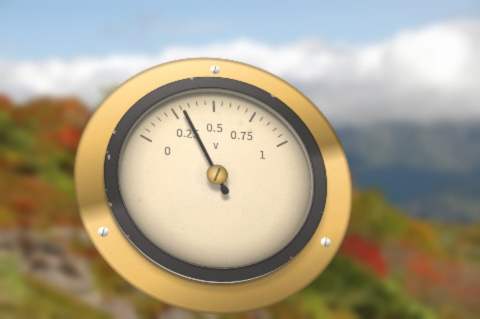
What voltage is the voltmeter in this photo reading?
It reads 0.3 V
